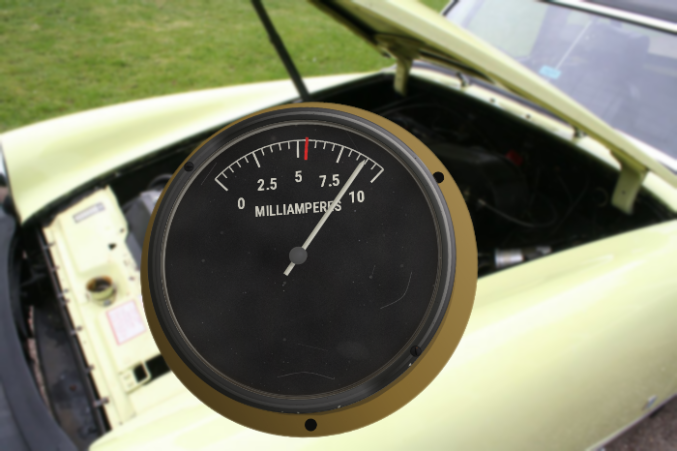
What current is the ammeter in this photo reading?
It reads 9 mA
